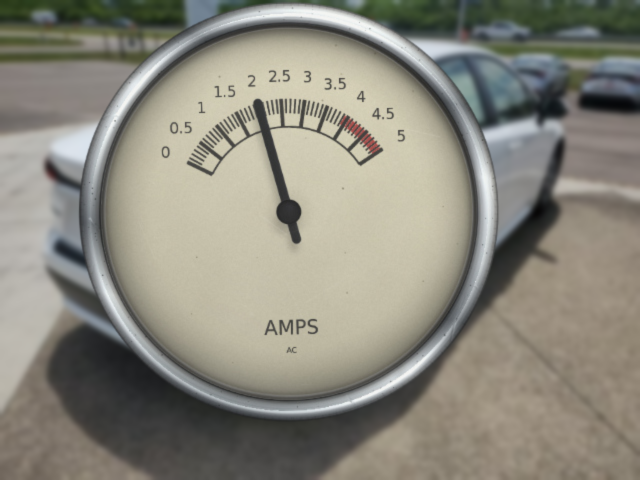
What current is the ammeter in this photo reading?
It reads 2 A
